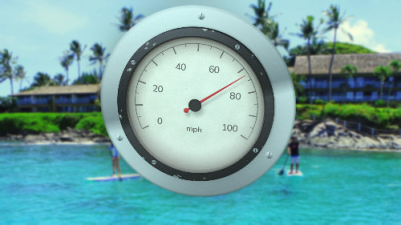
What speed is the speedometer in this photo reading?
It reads 72.5 mph
